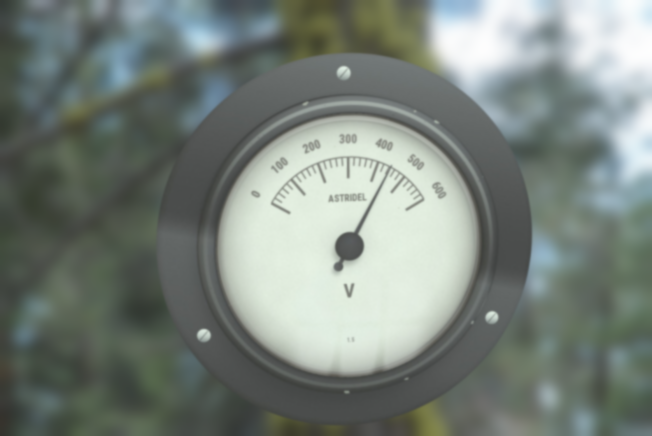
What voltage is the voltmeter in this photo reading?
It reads 440 V
